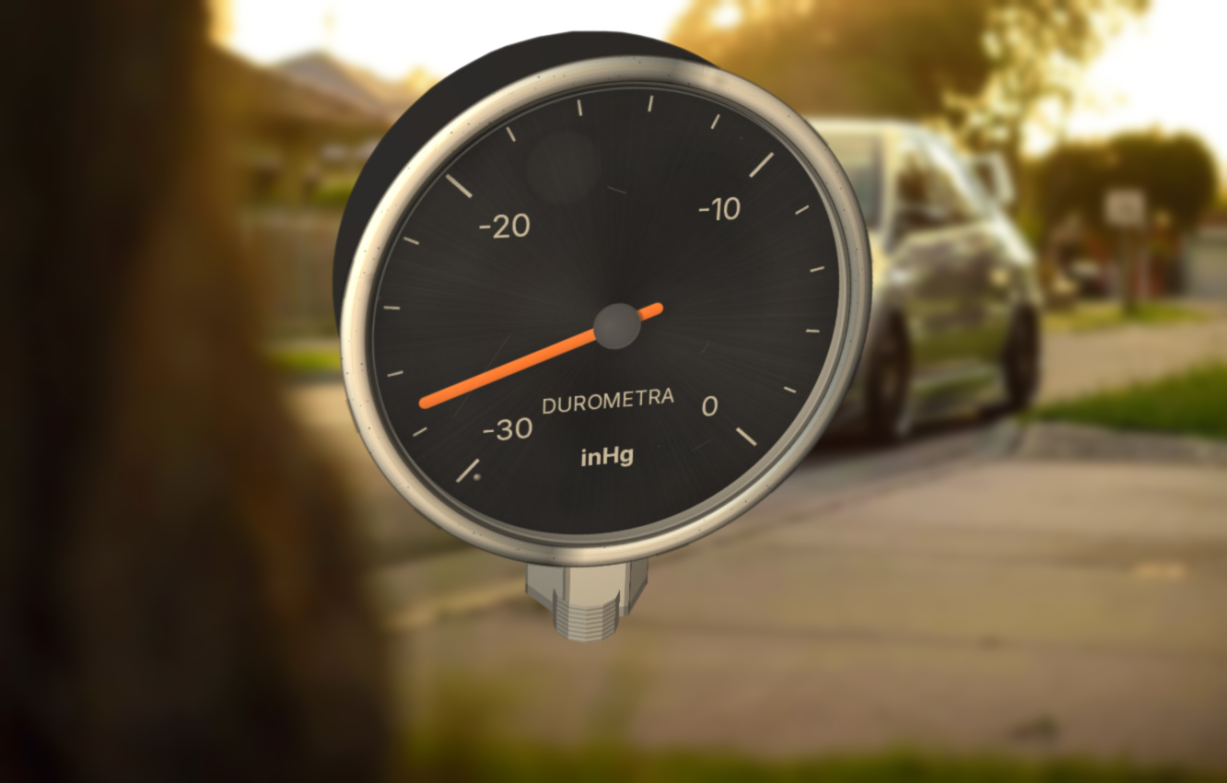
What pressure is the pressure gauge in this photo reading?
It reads -27 inHg
